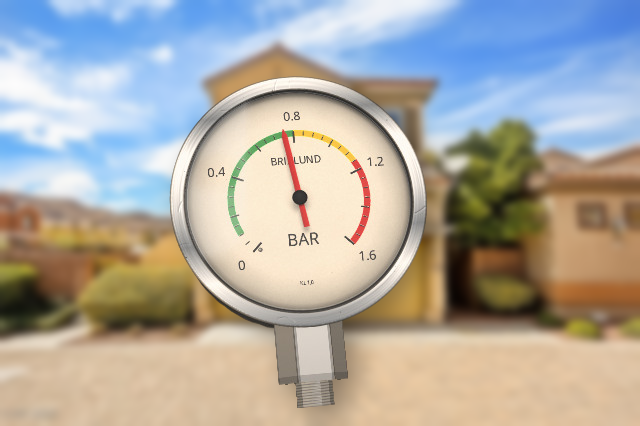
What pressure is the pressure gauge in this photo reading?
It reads 0.75 bar
